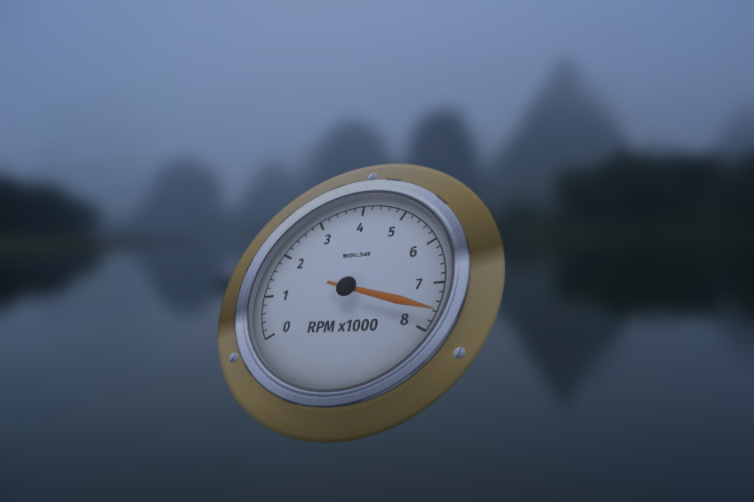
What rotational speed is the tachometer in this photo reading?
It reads 7600 rpm
